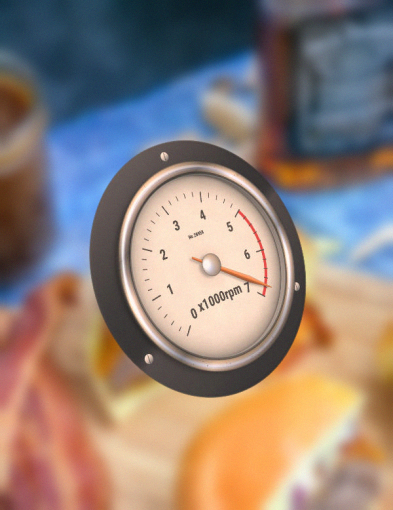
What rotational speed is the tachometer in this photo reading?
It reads 6800 rpm
